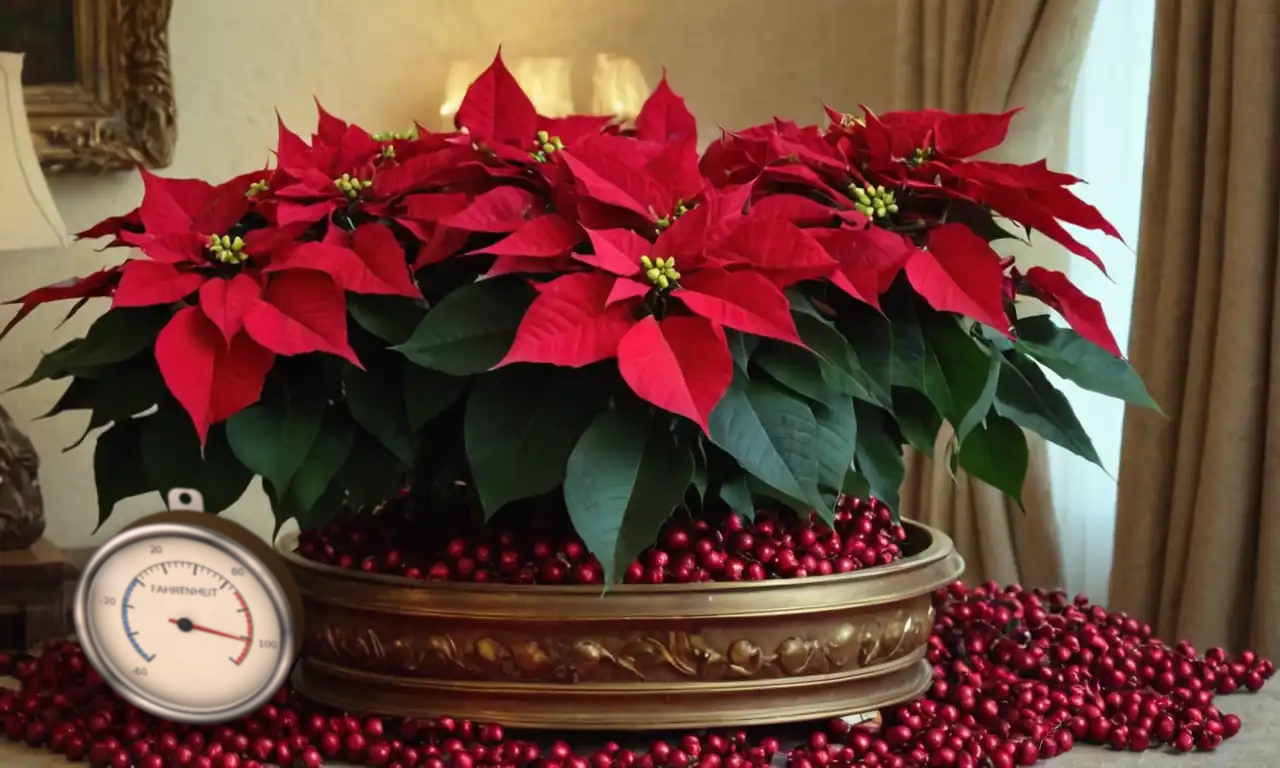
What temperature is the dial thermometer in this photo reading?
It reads 100 °F
